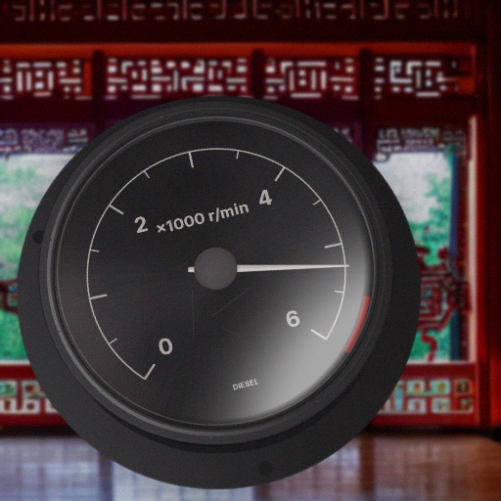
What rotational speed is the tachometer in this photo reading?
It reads 5250 rpm
